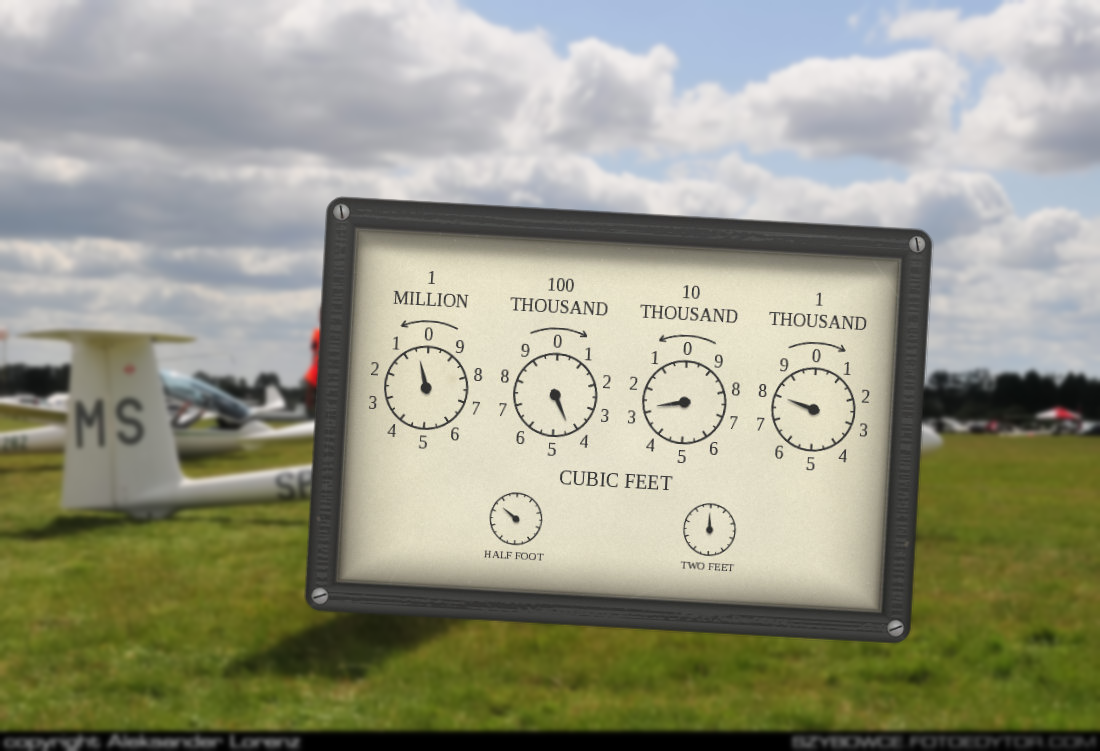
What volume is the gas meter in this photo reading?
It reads 42800 ft³
